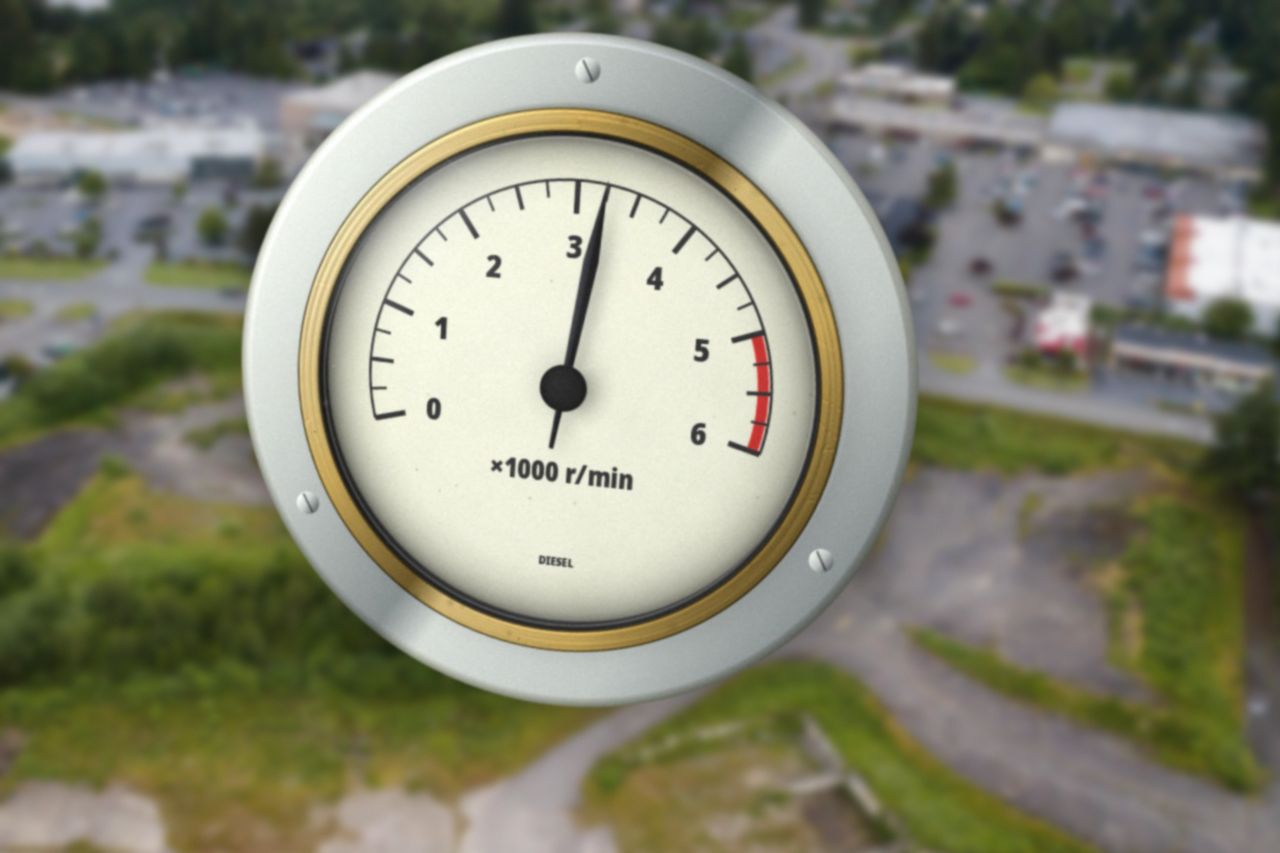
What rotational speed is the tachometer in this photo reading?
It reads 3250 rpm
